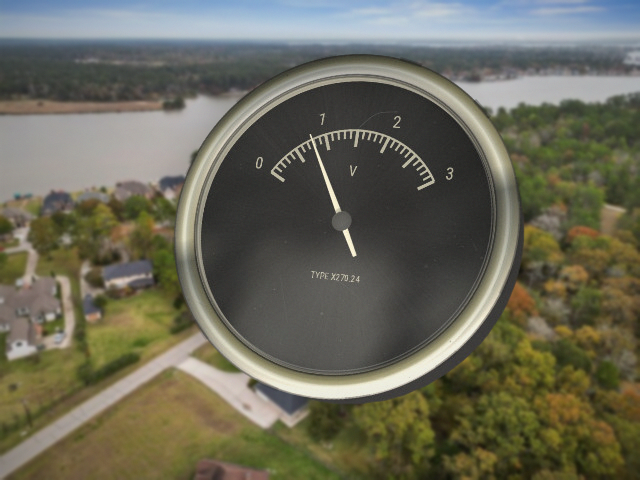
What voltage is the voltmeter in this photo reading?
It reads 0.8 V
